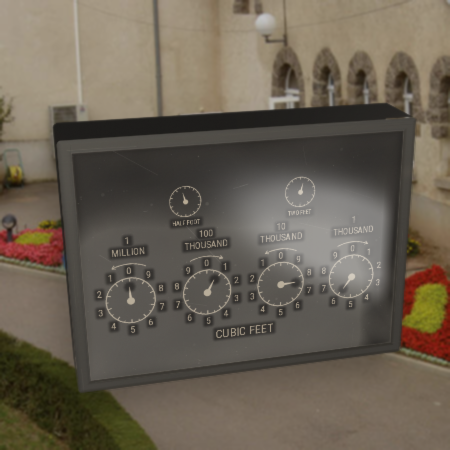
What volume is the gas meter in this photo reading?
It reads 7600 ft³
